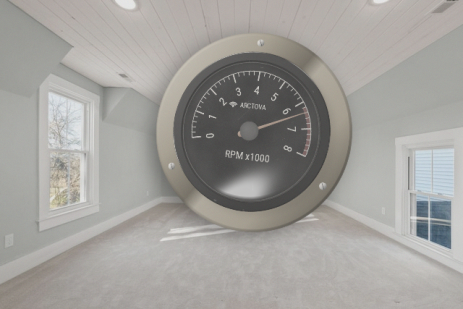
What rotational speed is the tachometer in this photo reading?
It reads 6400 rpm
